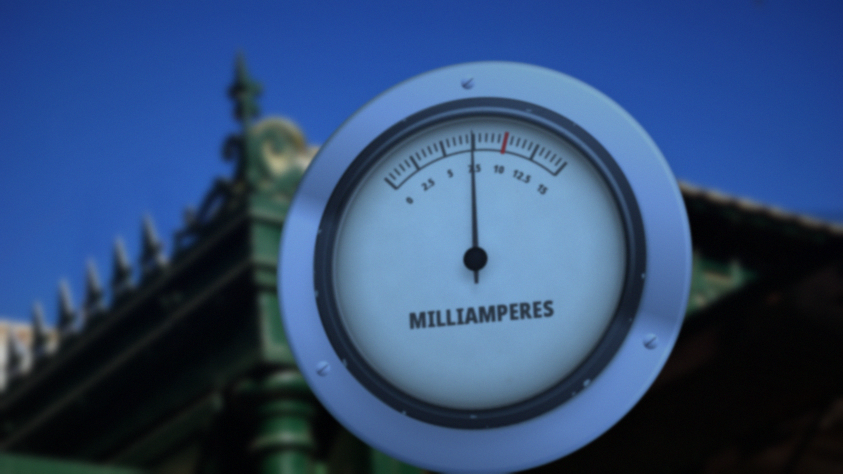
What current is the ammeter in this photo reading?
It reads 7.5 mA
